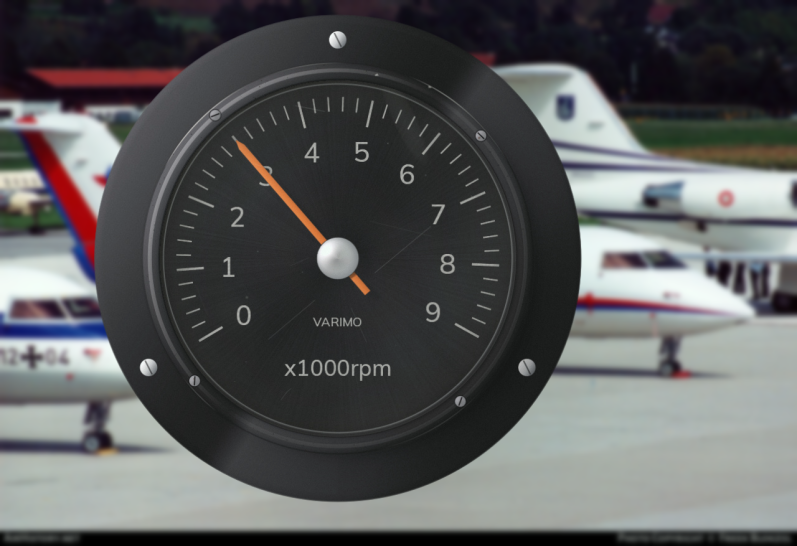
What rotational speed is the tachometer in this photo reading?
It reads 3000 rpm
